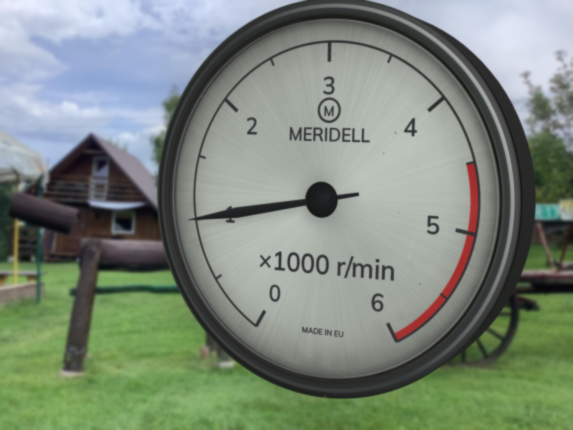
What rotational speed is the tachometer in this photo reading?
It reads 1000 rpm
